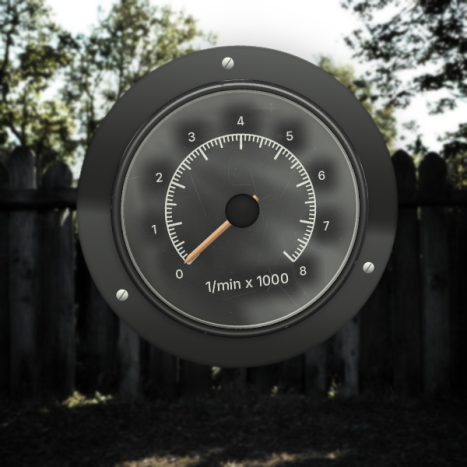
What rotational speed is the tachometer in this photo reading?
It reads 100 rpm
